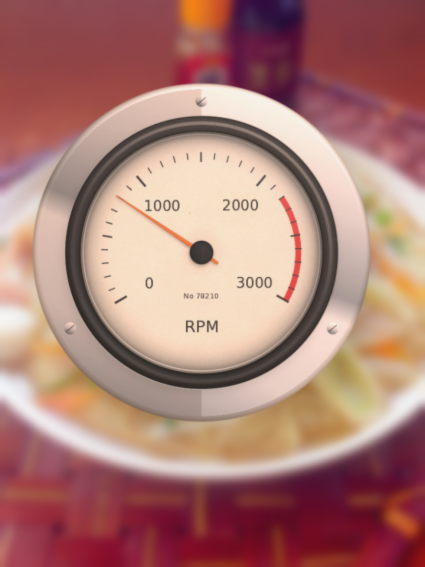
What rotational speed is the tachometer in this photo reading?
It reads 800 rpm
